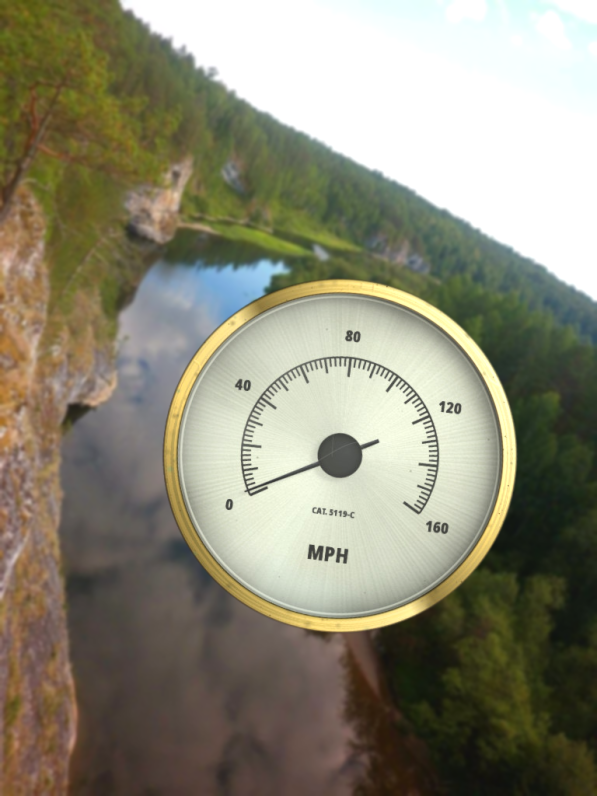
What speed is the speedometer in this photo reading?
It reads 2 mph
